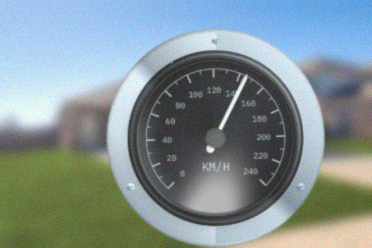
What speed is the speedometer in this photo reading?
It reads 145 km/h
